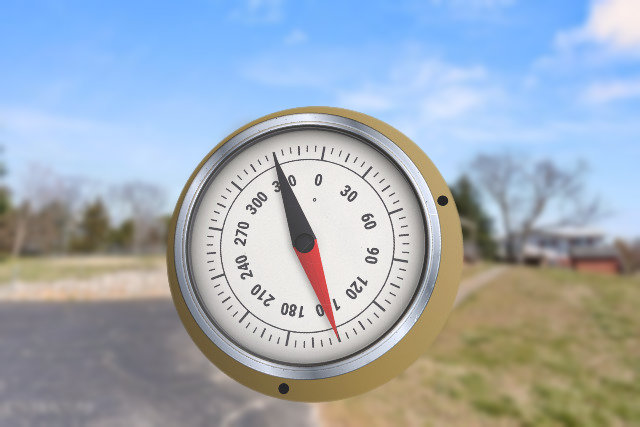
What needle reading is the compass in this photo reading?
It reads 150 °
